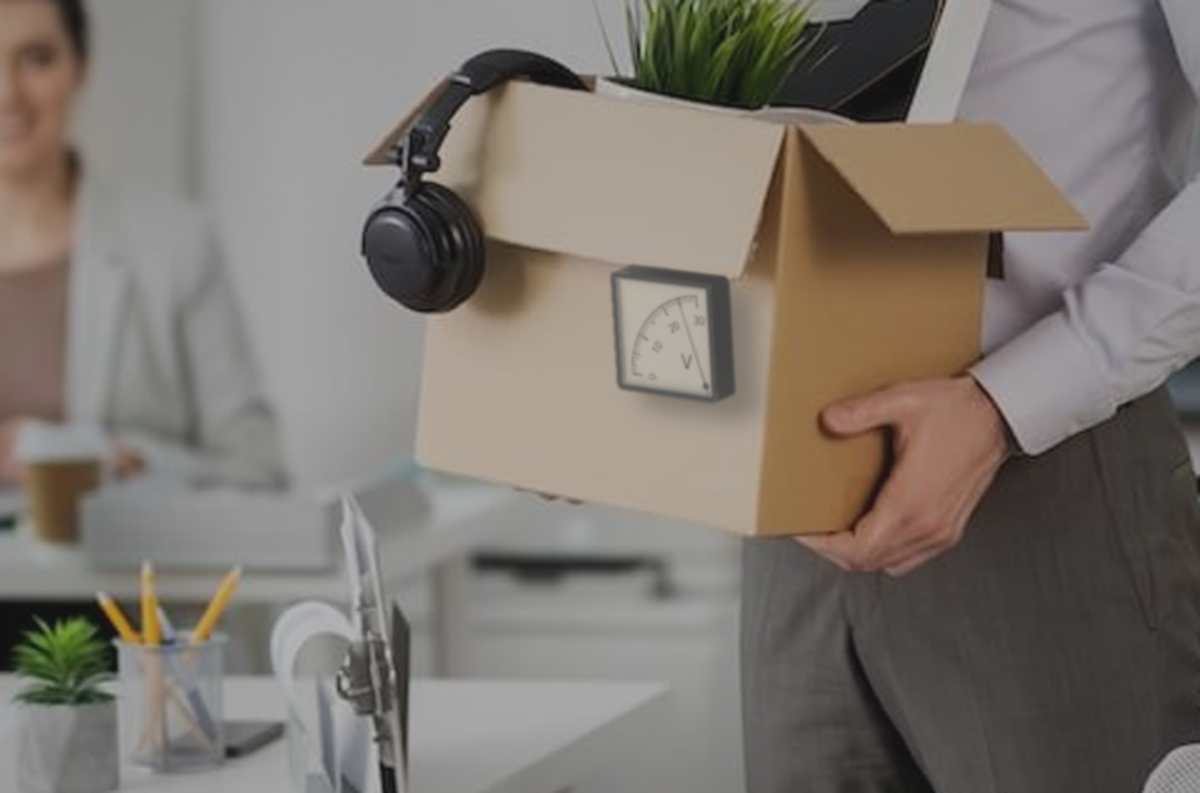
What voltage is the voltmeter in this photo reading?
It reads 25 V
